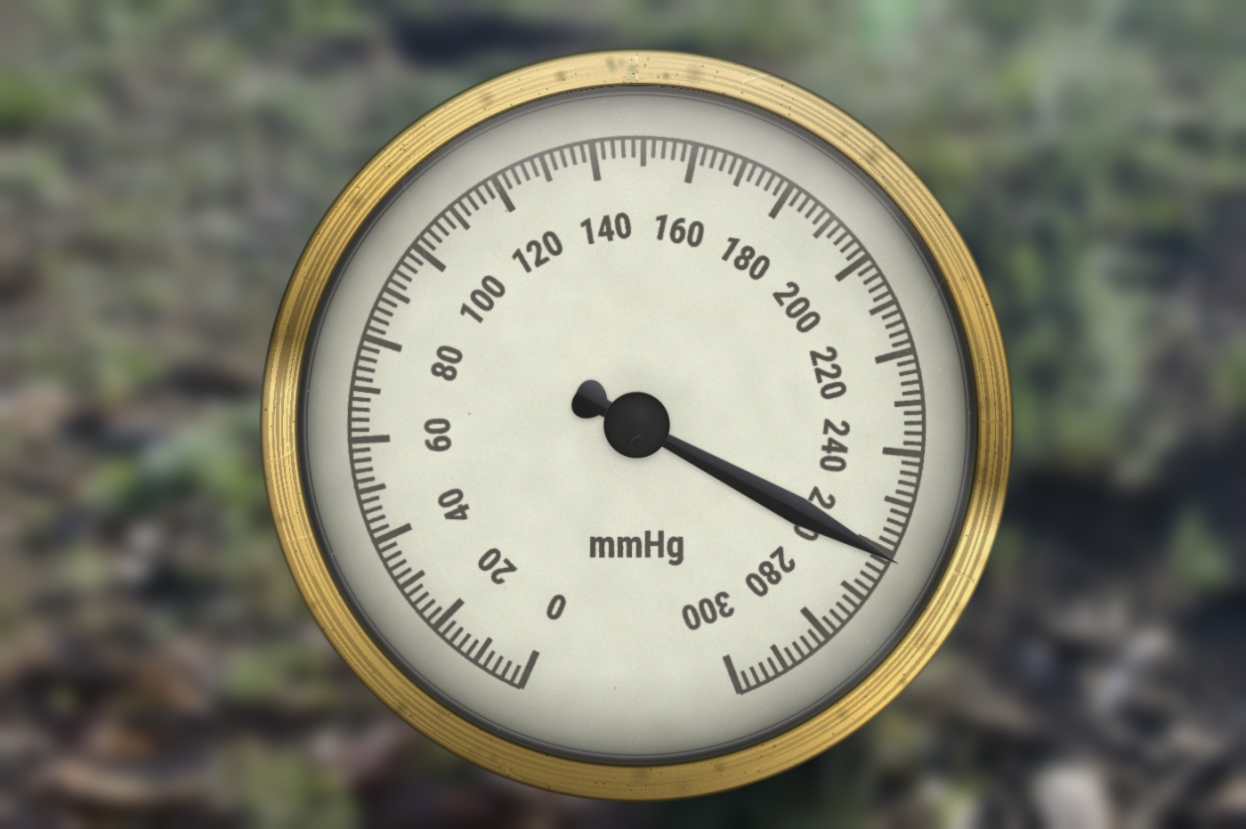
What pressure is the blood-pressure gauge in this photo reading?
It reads 261 mmHg
